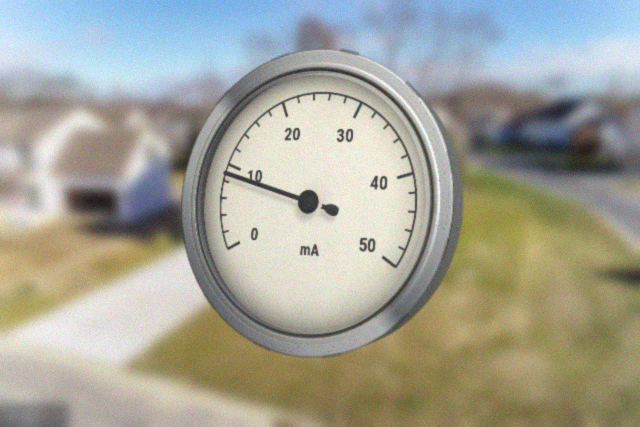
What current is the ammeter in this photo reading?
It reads 9 mA
